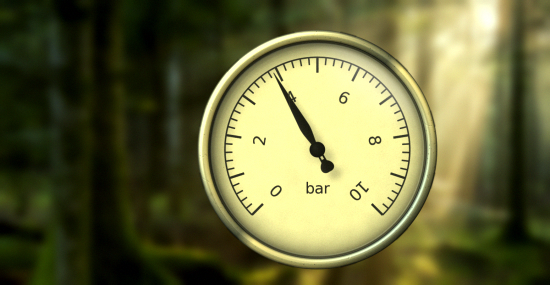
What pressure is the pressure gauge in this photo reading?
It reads 3.9 bar
